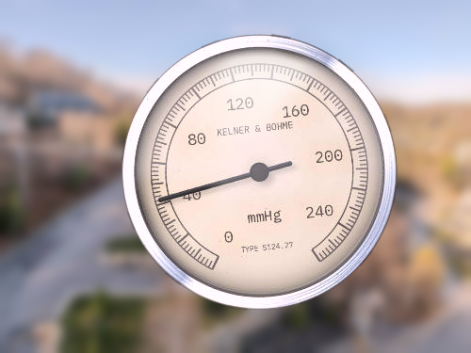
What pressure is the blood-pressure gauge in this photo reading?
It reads 42 mmHg
